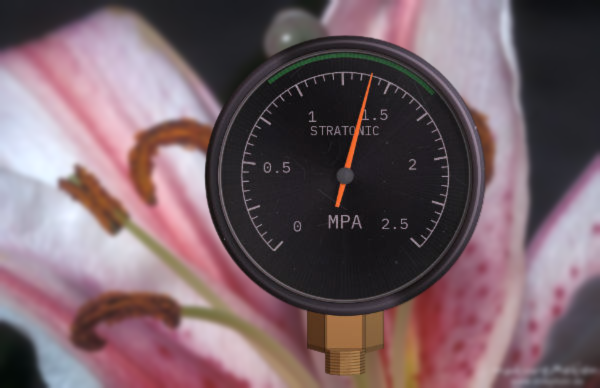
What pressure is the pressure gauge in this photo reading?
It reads 1.4 MPa
